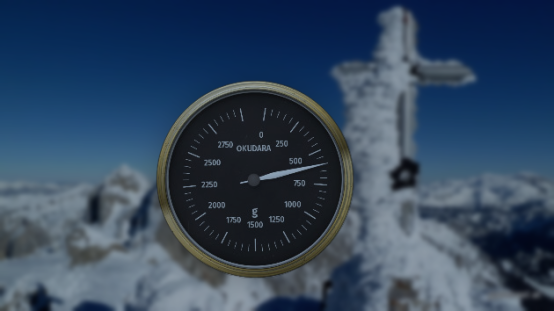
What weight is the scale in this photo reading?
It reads 600 g
